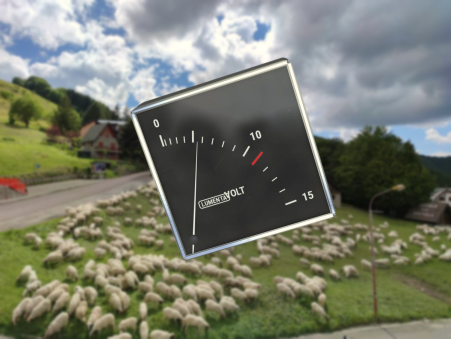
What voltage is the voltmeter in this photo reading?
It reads 5.5 V
